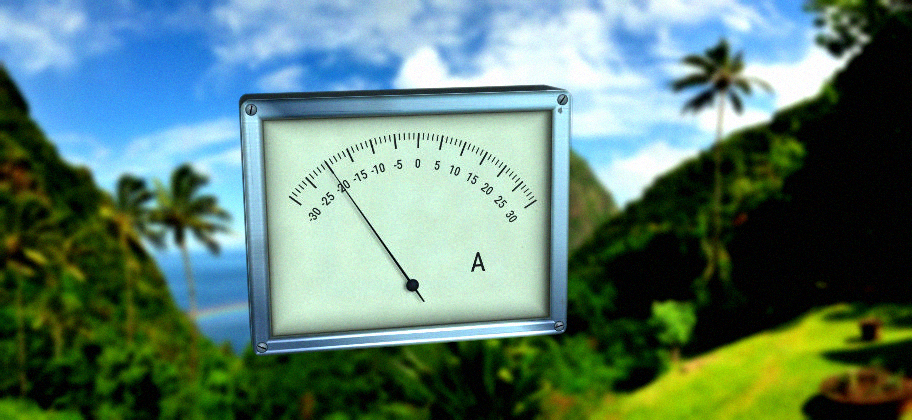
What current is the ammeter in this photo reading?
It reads -20 A
